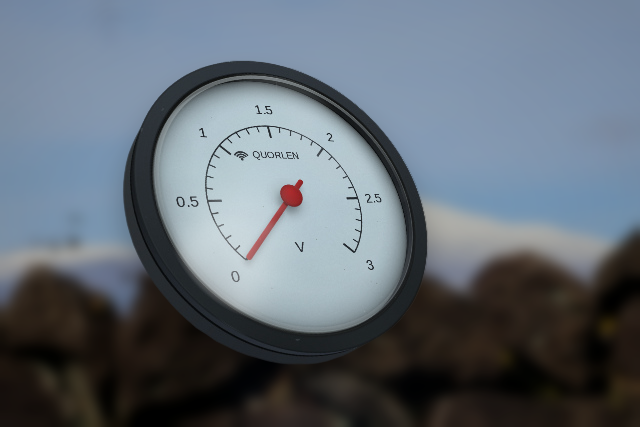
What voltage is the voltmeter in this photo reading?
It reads 0 V
